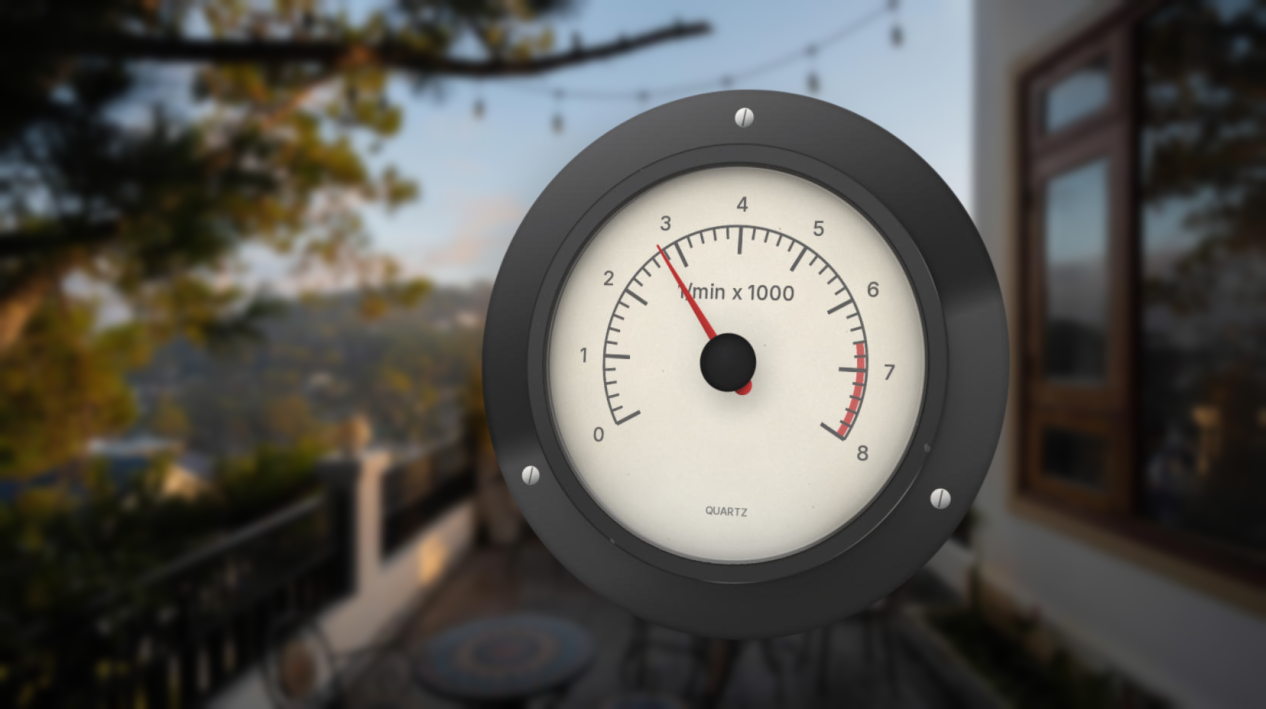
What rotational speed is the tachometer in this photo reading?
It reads 2800 rpm
